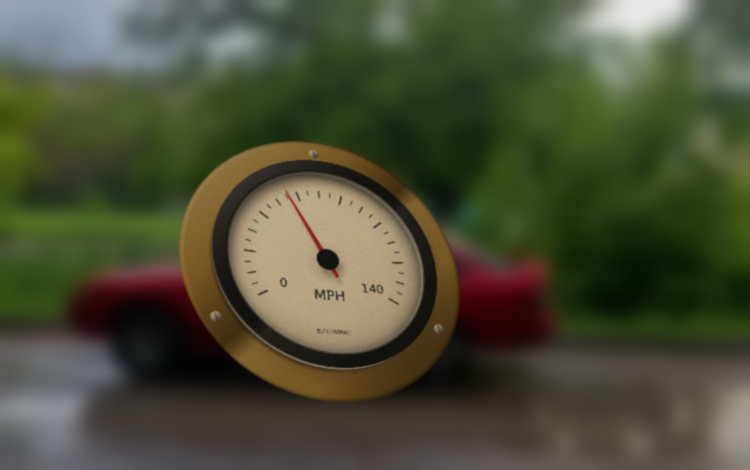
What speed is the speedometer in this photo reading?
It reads 55 mph
